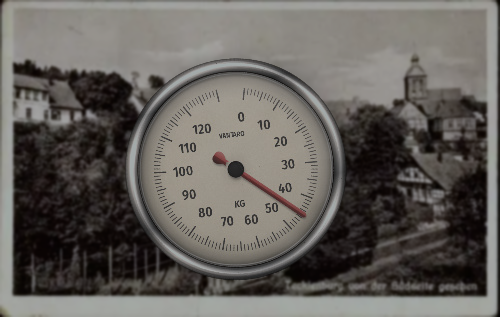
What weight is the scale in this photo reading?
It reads 45 kg
